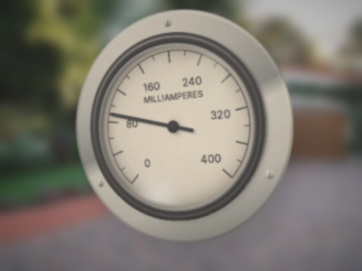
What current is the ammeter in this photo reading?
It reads 90 mA
